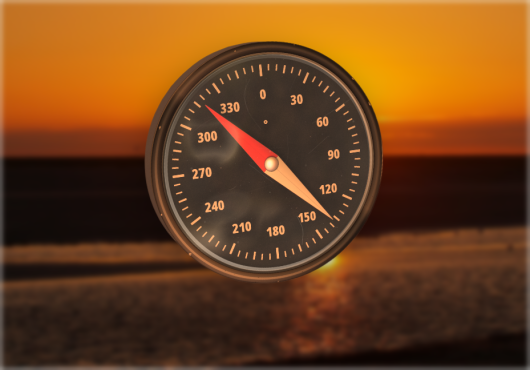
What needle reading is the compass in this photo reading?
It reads 317.5 °
